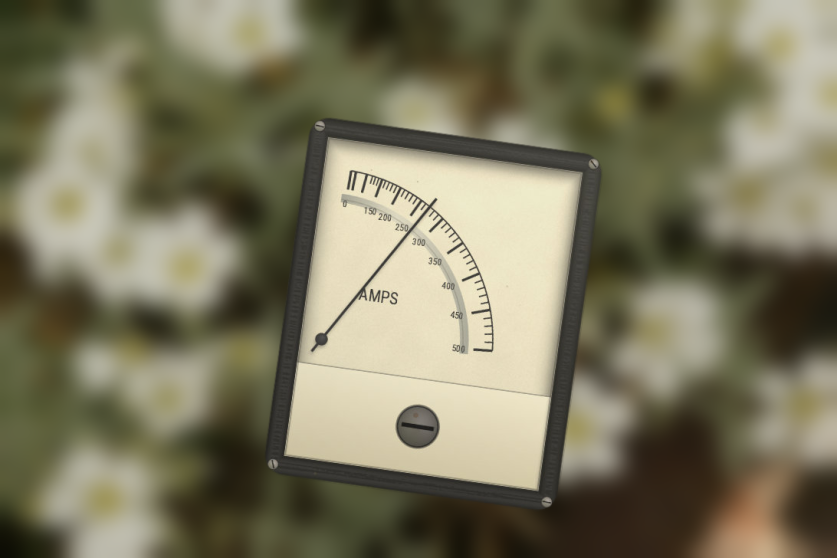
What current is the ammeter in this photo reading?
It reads 270 A
